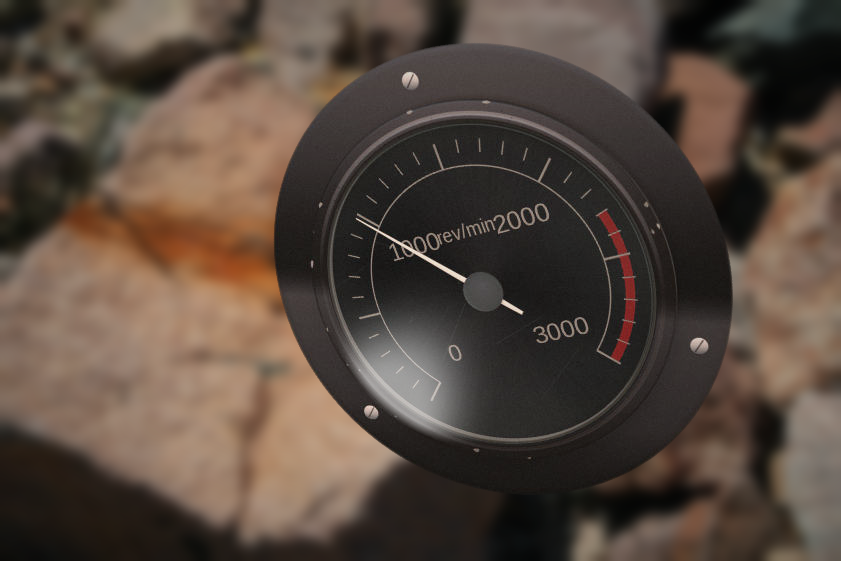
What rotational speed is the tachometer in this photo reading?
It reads 1000 rpm
